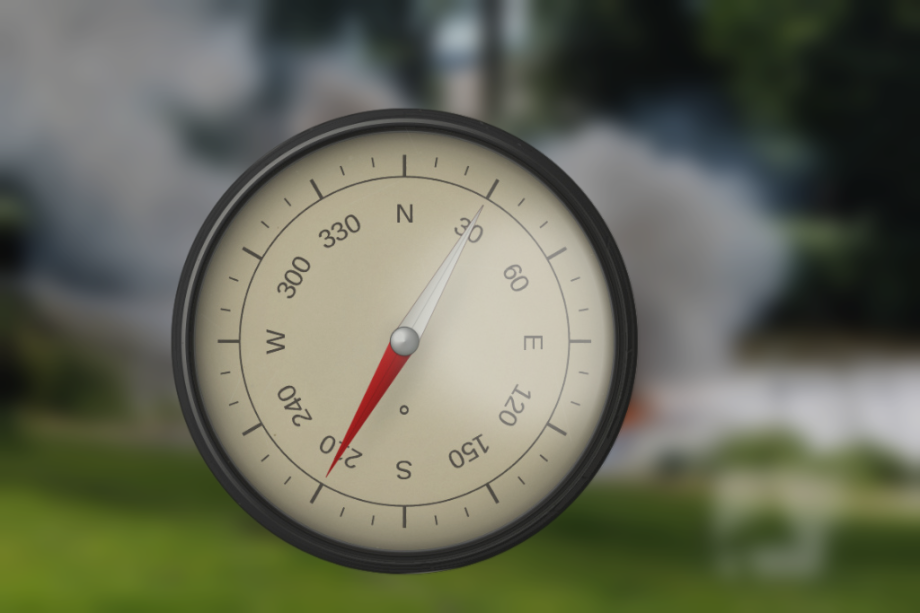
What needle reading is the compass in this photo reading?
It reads 210 °
